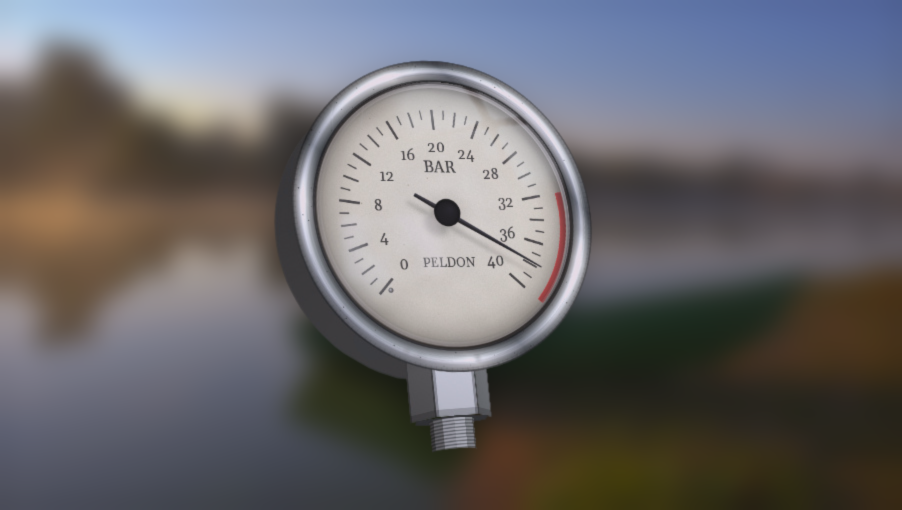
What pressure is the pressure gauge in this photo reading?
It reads 38 bar
